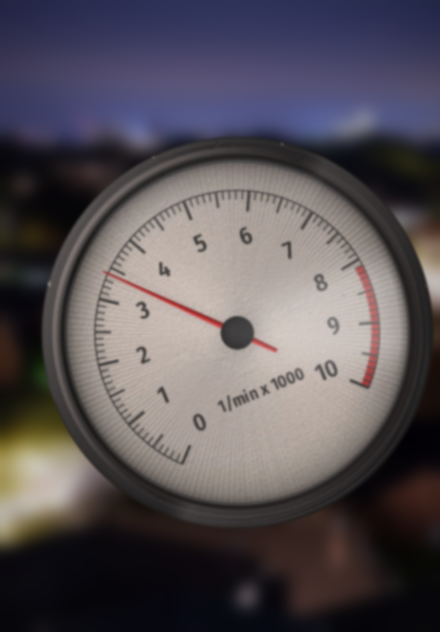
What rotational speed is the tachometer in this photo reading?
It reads 3400 rpm
